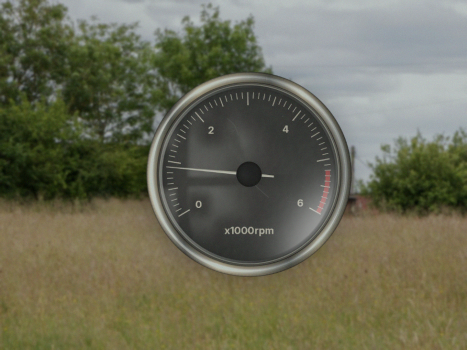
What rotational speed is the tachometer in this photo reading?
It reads 900 rpm
